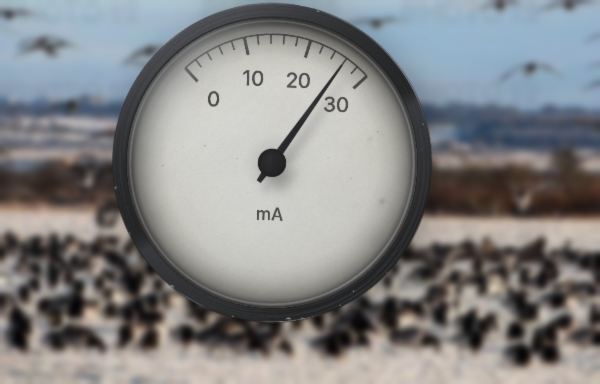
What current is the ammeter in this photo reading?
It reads 26 mA
